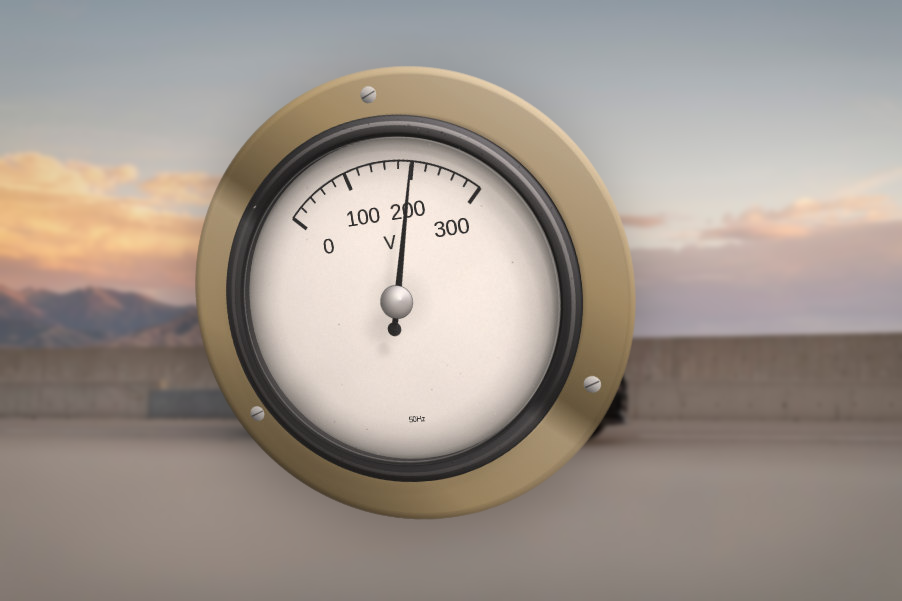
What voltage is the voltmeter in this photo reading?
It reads 200 V
